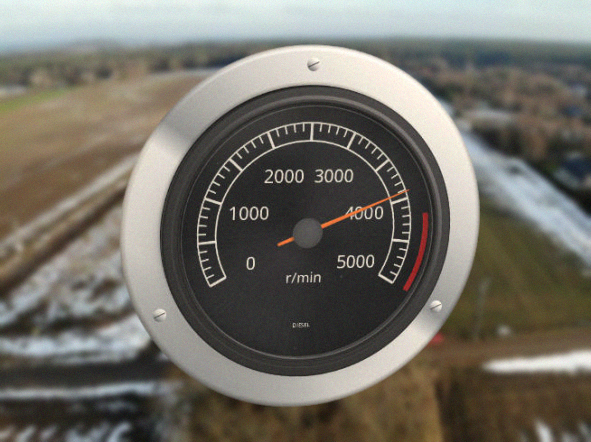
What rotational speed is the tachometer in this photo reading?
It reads 3900 rpm
